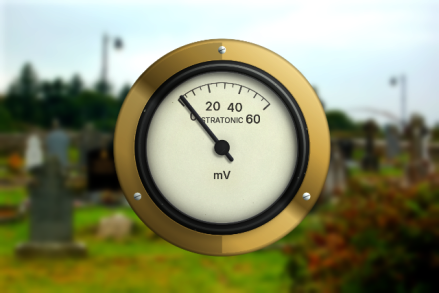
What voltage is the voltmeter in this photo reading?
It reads 2.5 mV
